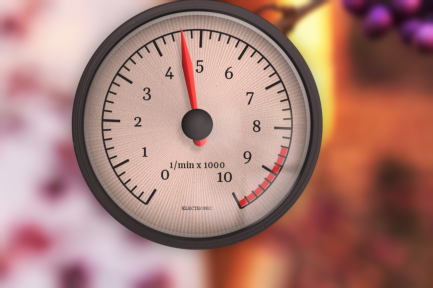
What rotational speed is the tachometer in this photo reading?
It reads 4600 rpm
